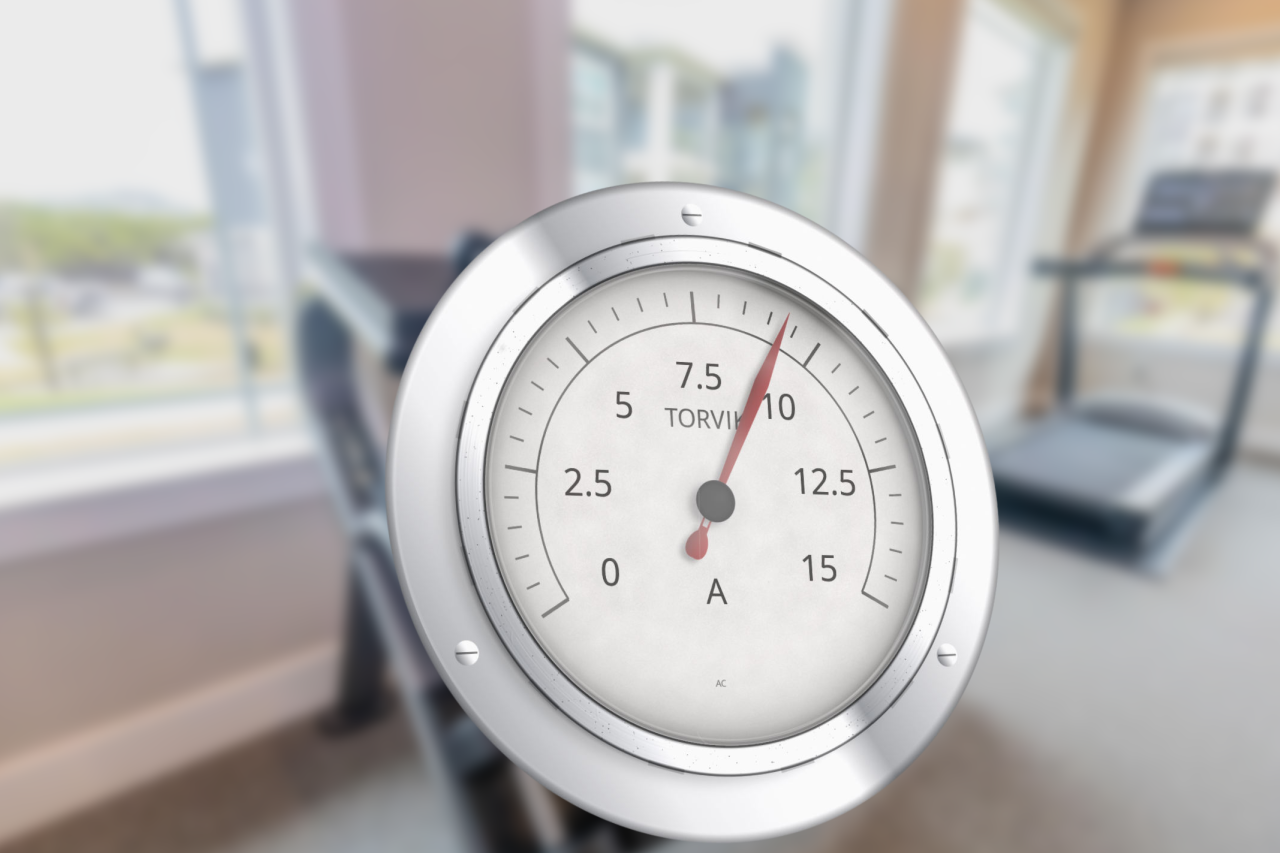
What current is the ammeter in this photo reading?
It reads 9.25 A
